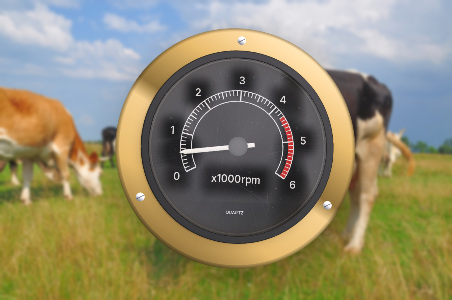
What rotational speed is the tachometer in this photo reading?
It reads 500 rpm
